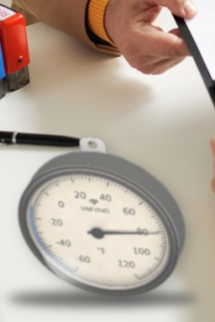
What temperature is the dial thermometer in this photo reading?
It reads 80 °F
